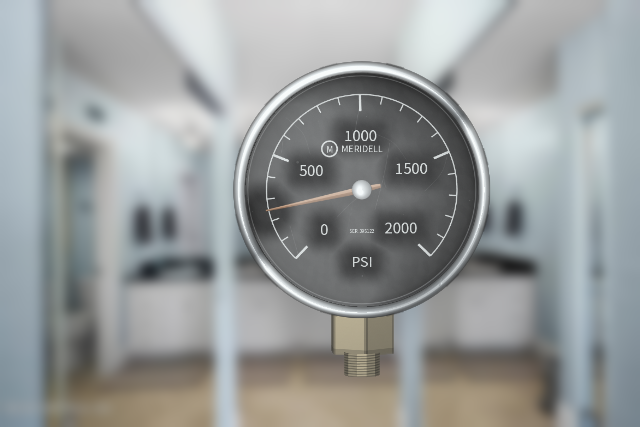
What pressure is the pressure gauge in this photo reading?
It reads 250 psi
